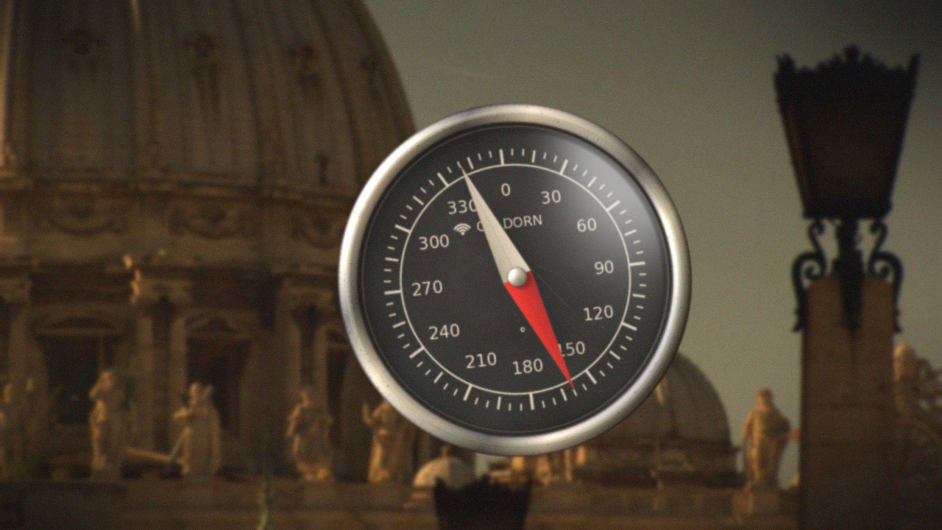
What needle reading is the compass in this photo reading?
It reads 160 °
